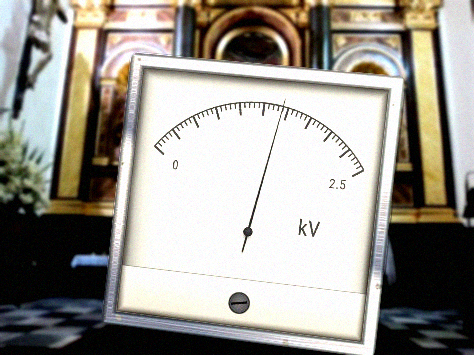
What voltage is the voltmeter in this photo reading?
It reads 1.45 kV
